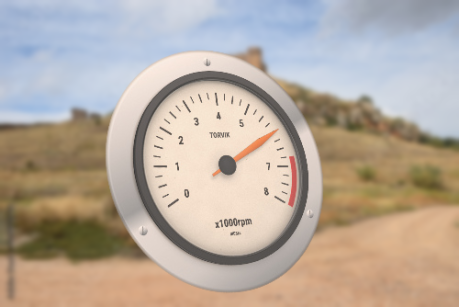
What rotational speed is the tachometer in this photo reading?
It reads 6000 rpm
